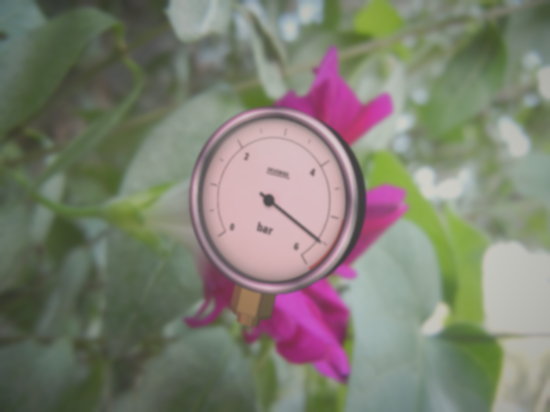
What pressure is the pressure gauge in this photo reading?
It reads 5.5 bar
